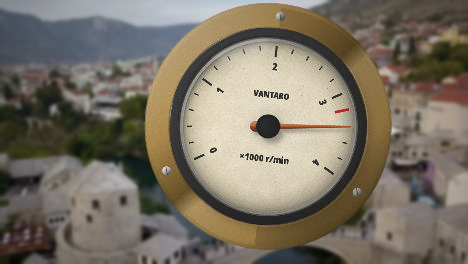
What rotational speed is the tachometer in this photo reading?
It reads 3400 rpm
